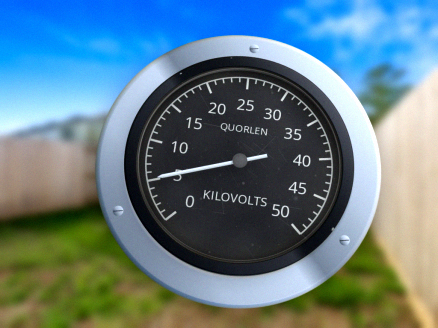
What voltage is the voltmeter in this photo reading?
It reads 5 kV
